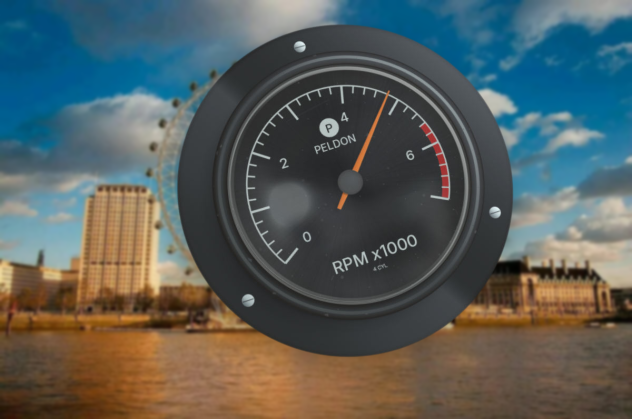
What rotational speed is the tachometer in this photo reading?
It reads 4800 rpm
